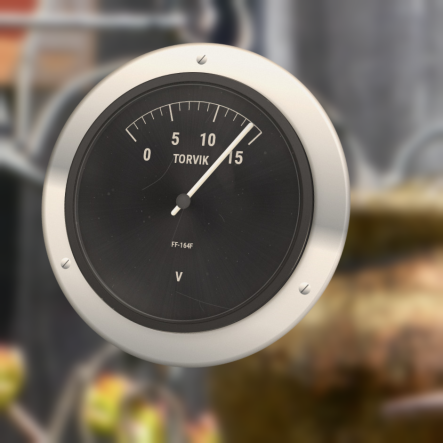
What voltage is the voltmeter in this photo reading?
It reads 14 V
